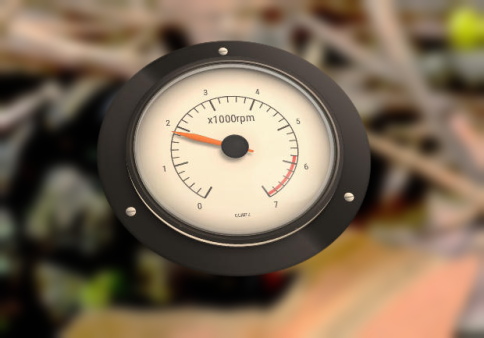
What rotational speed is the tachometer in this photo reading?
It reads 1800 rpm
